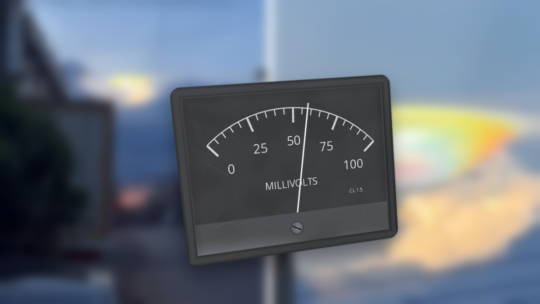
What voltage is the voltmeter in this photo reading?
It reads 57.5 mV
